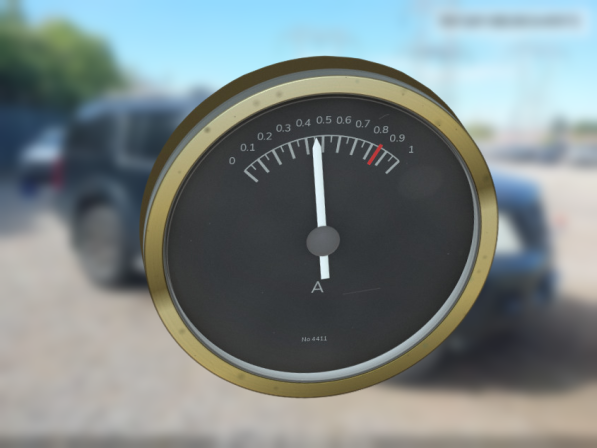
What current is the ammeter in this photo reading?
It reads 0.45 A
